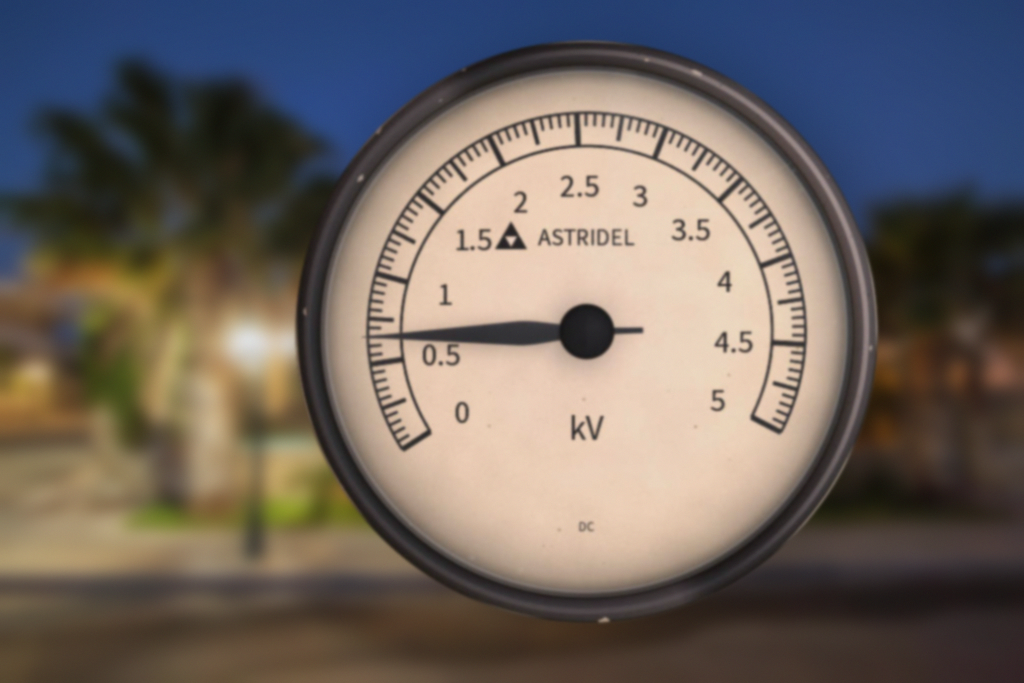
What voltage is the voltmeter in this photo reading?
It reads 0.65 kV
